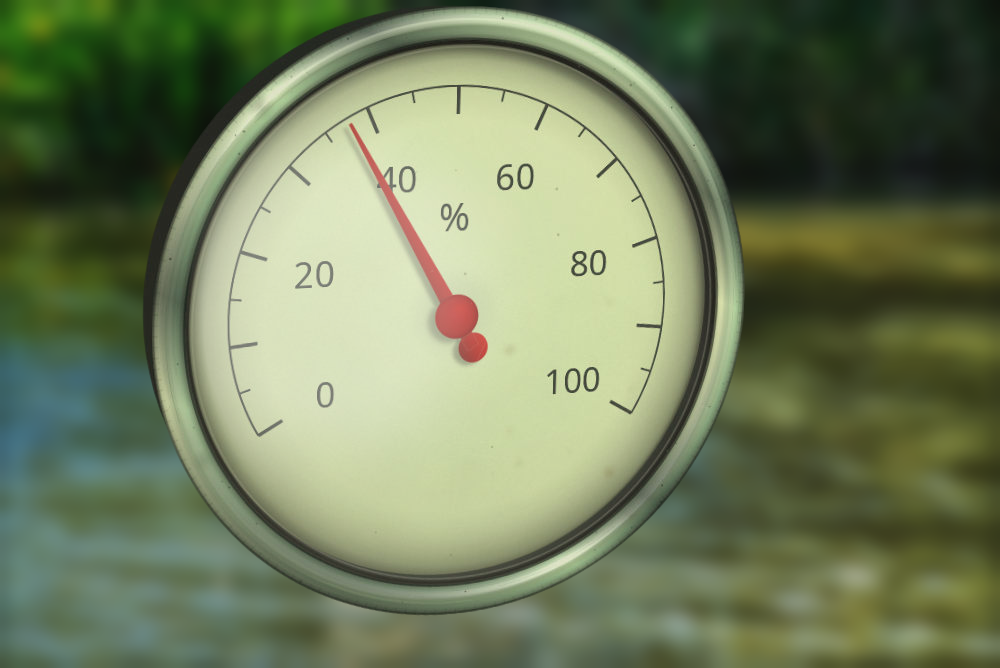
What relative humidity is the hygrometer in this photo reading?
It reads 37.5 %
